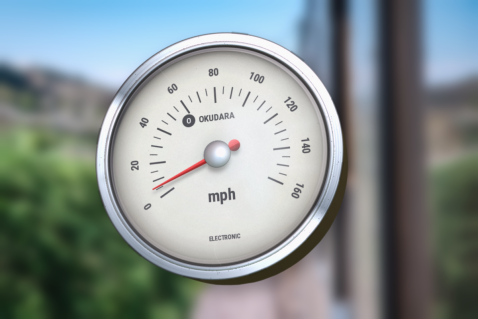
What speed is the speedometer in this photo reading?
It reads 5 mph
